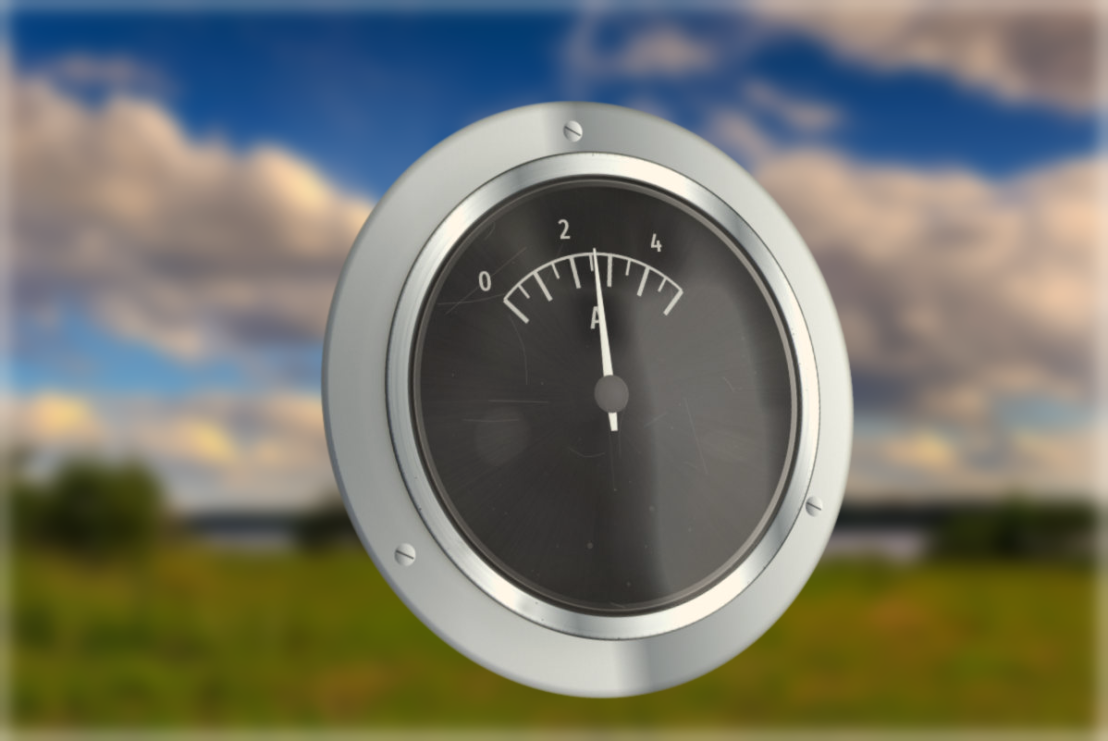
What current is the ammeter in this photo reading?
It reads 2.5 A
